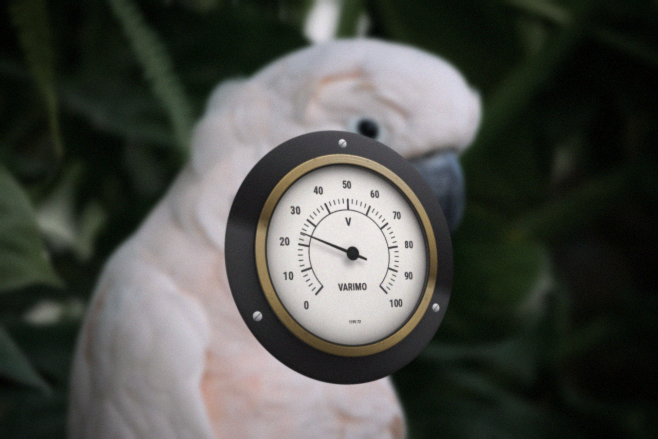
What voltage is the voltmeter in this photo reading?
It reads 24 V
